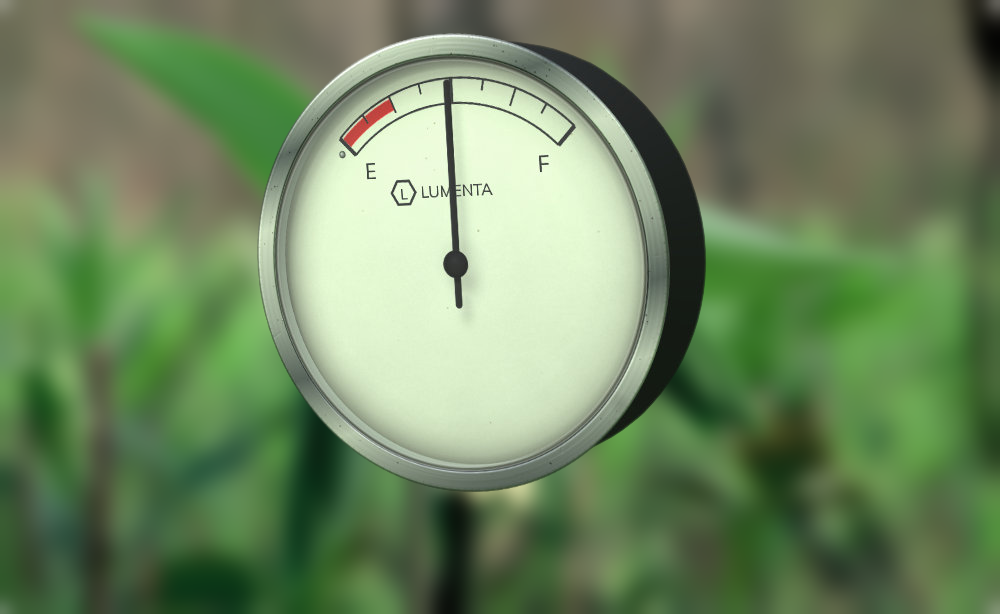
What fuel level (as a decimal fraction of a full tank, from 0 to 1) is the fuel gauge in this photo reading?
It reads 0.5
